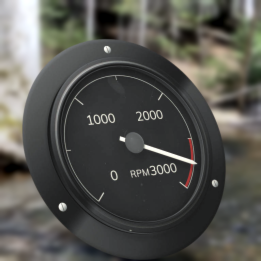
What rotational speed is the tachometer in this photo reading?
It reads 2750 rpm
